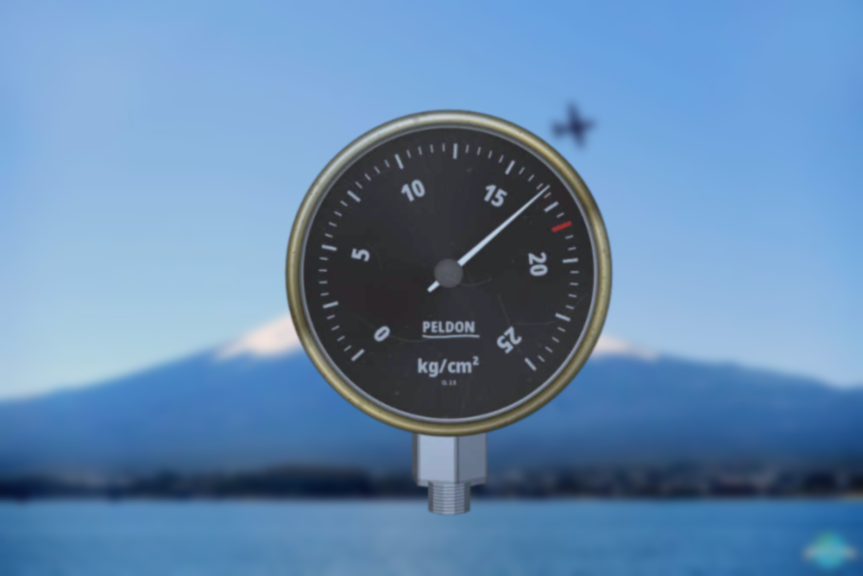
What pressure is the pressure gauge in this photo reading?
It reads 16.75 kg/cm²
